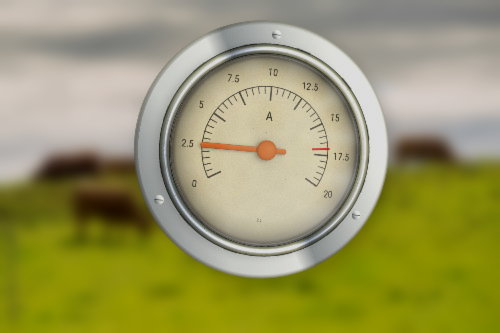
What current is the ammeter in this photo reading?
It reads 2.5 A
